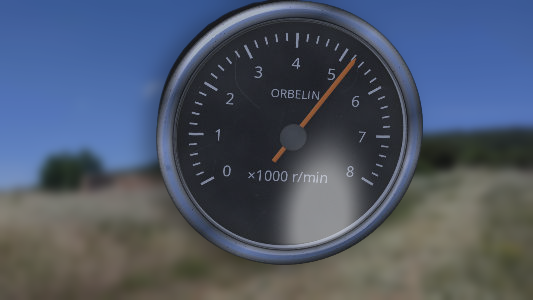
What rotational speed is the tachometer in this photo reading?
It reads 5200 rpm
